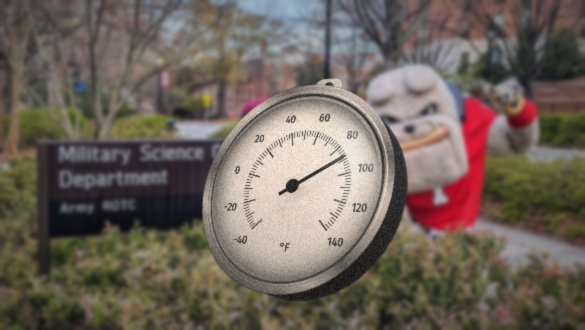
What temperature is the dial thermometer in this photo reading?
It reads 90 °F
